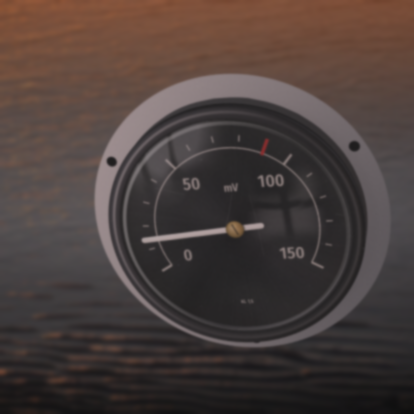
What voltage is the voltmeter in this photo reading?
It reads 15 mV
